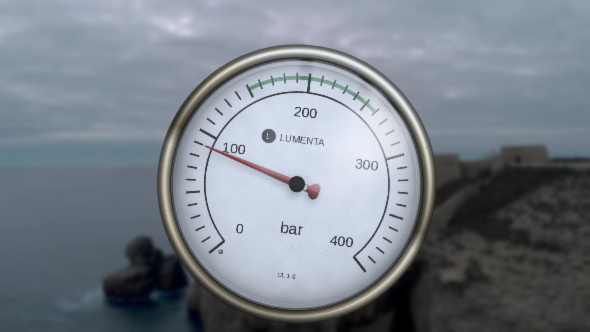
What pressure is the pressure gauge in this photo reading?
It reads 90 bar
